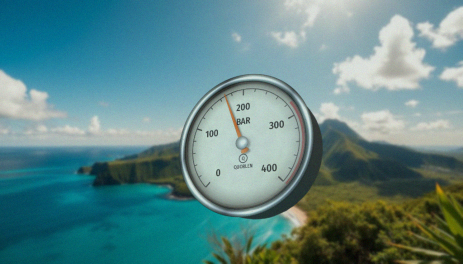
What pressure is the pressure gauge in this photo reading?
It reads 170 bar
